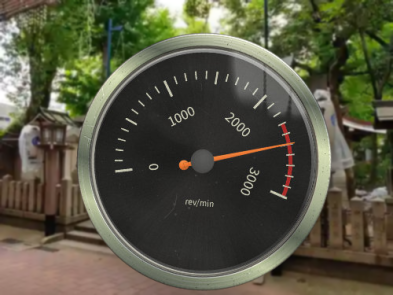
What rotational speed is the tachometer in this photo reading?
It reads 2500 rpm
